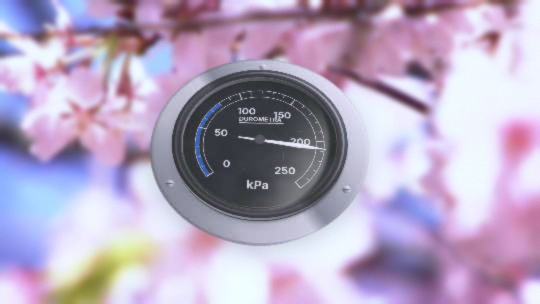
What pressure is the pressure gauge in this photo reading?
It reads 210 kPa
